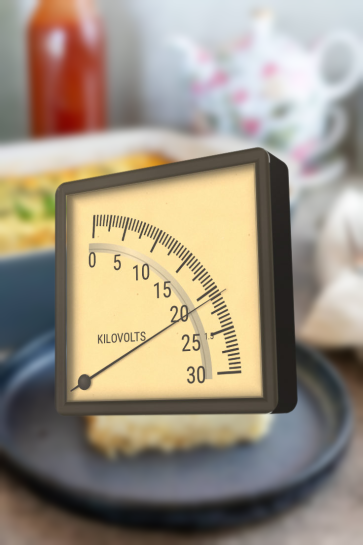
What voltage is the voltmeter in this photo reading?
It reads 21 kV
